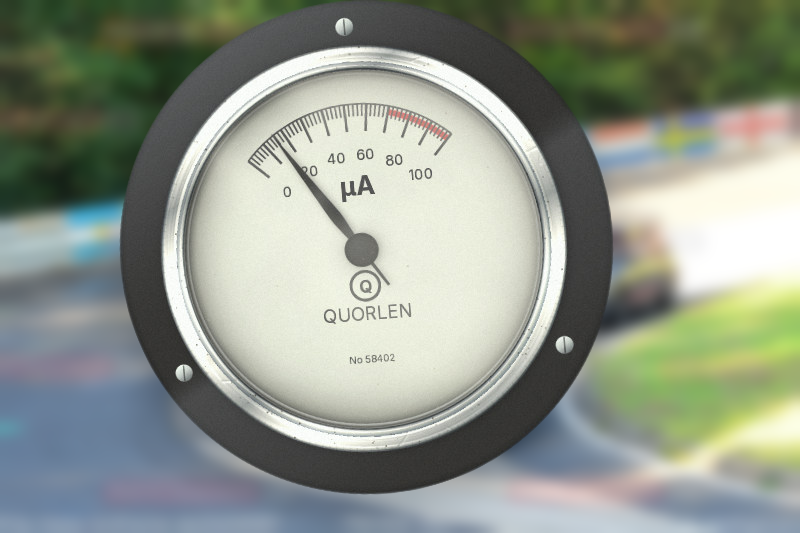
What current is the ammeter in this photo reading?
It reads 16 µA
